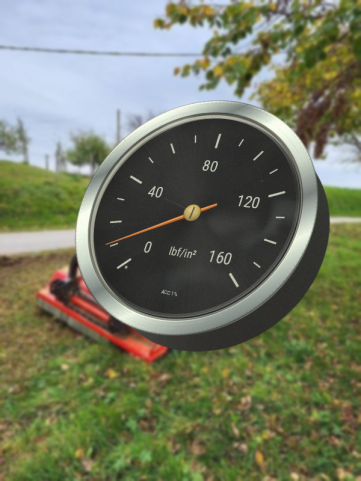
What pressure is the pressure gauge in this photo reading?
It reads 10 psi
